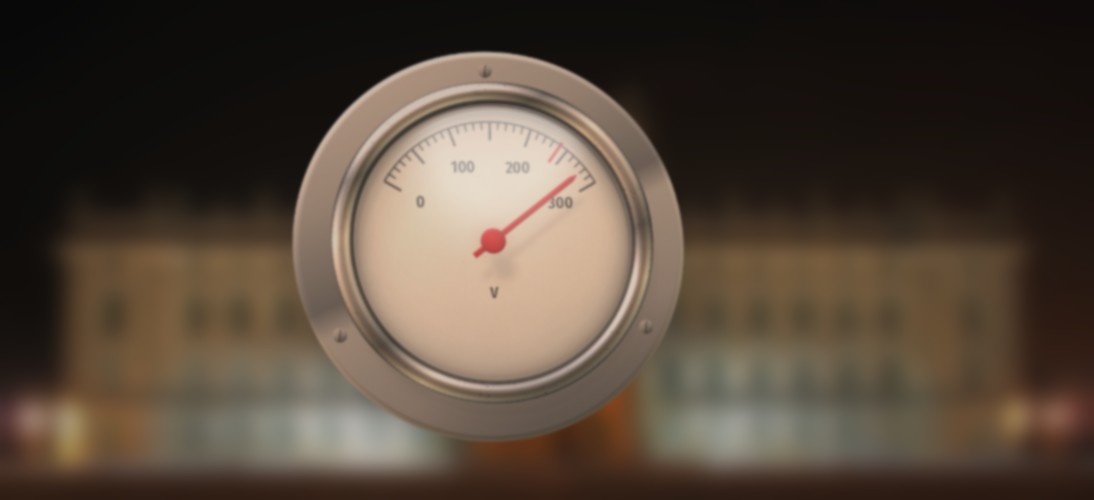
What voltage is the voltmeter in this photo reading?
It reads 280 V
